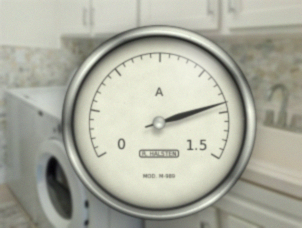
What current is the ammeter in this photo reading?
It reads 1.2 A
